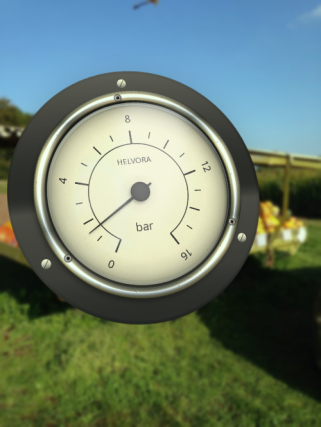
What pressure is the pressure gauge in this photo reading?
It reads 1.5 bar
